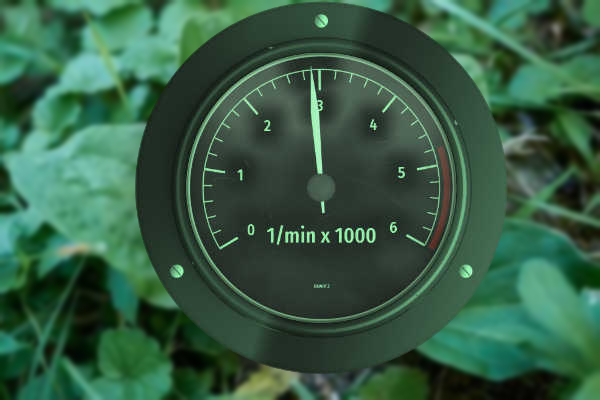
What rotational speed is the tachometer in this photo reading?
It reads 2900 rpm
